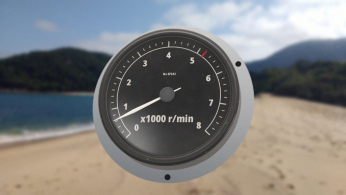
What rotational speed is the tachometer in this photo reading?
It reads 600 rpm
